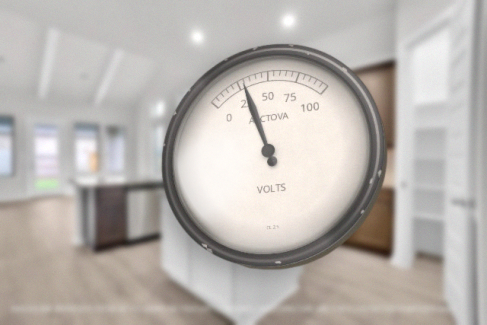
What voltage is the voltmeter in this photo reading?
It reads 30 V
